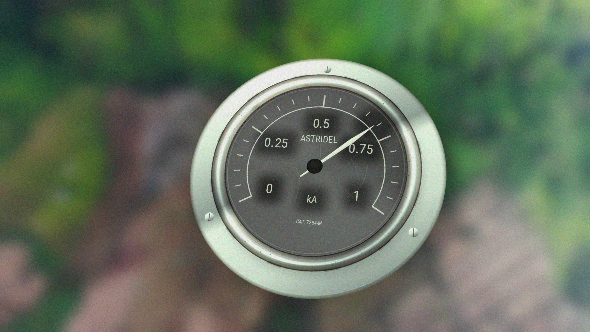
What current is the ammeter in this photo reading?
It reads 0.7 kA
